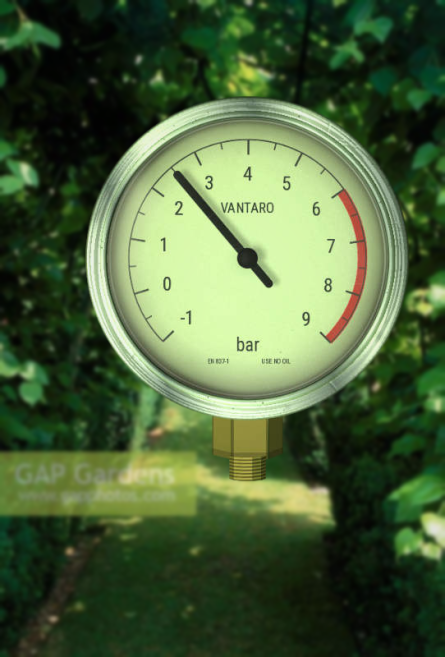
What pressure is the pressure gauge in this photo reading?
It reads 2.5 bar
